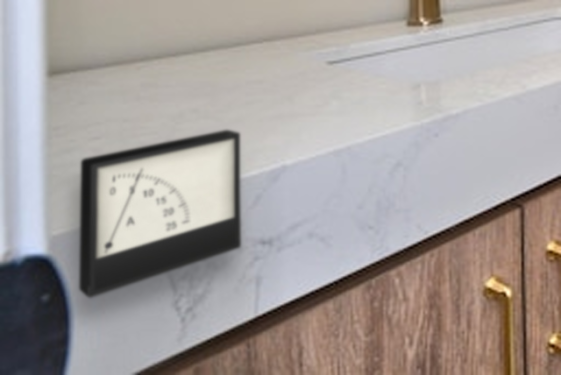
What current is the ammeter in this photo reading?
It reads 5 A
